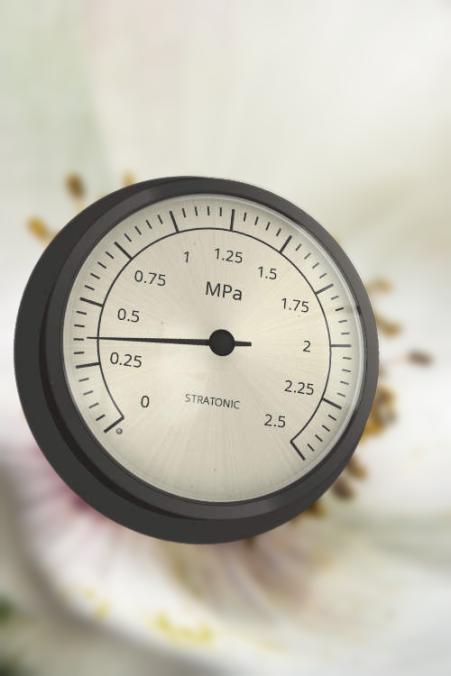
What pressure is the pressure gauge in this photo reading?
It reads 0.35 MPa
